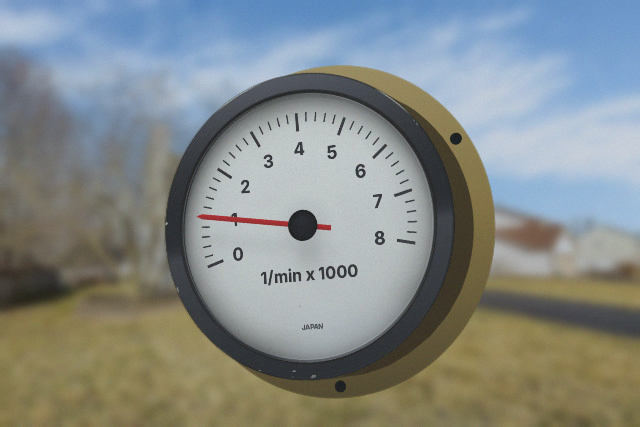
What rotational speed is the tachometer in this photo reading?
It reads 1000 rpm
